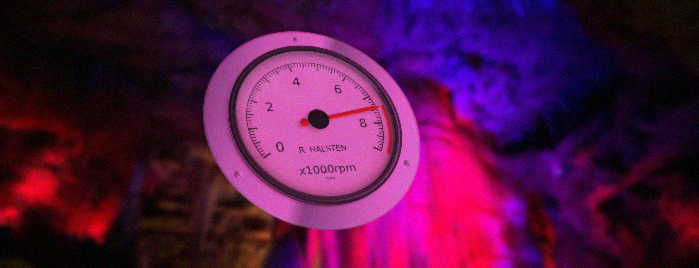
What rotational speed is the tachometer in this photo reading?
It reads 7500 rpm
